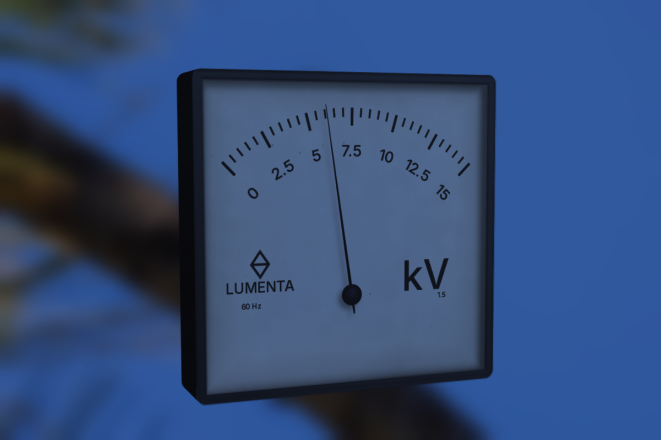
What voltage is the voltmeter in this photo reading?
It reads 6 kV
